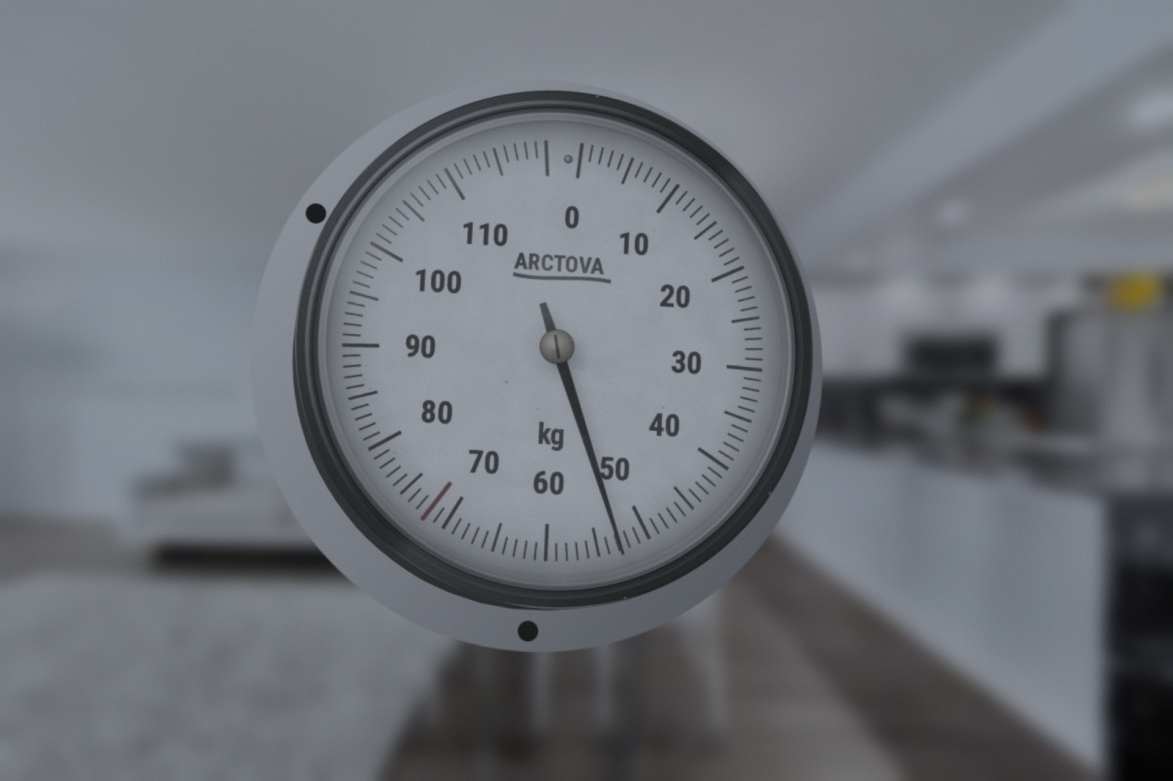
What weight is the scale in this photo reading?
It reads 53 kg
